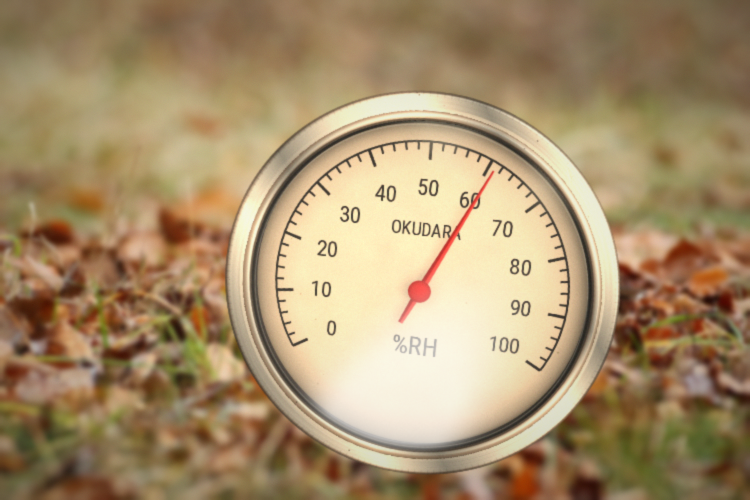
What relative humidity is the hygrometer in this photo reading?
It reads 61 %
